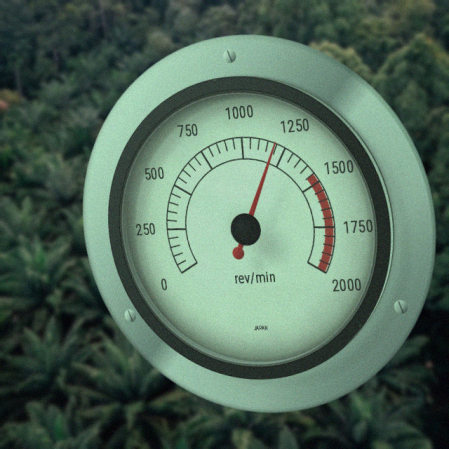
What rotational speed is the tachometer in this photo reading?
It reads 1200 rpm
